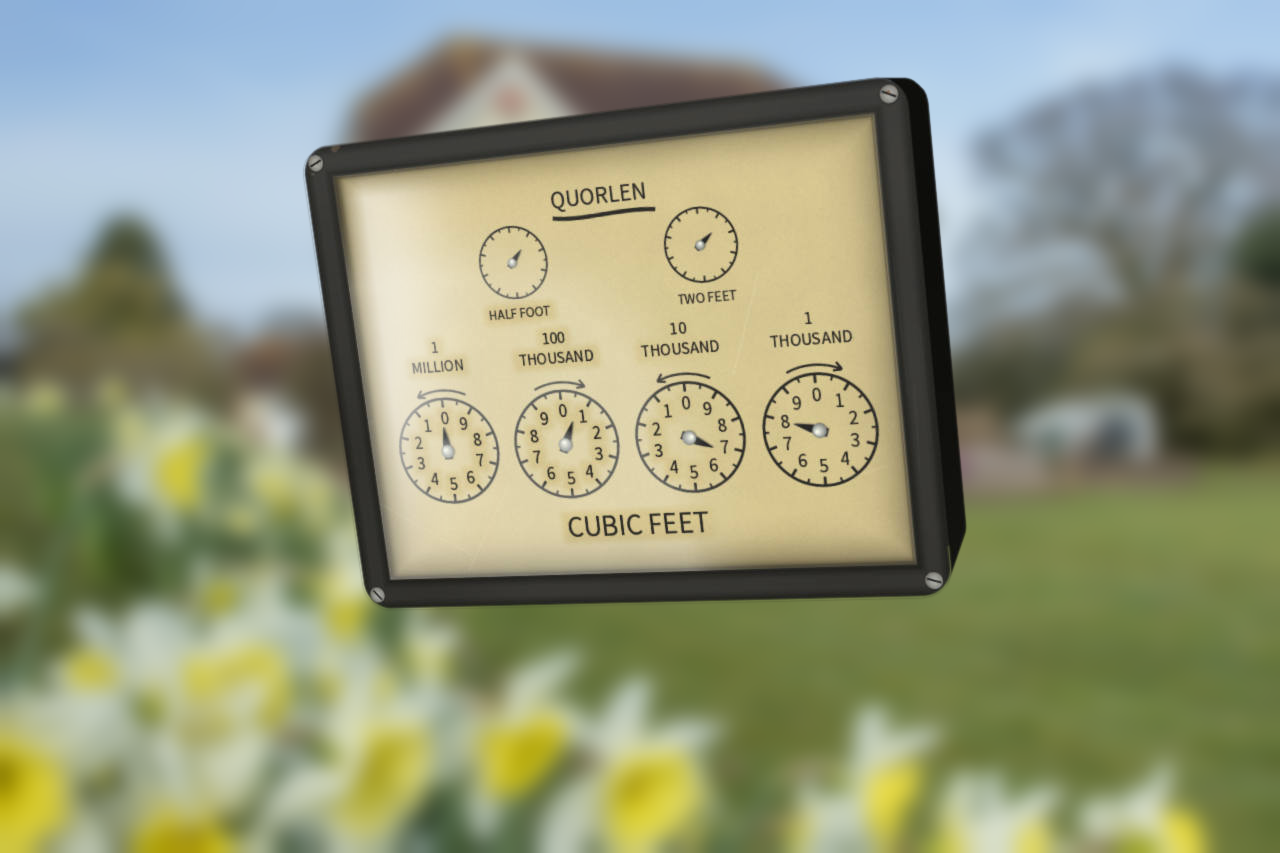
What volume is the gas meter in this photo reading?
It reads 6800 ft³
